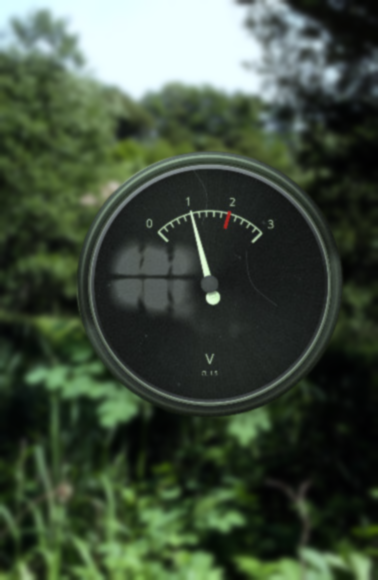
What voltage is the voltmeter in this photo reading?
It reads 1 V
